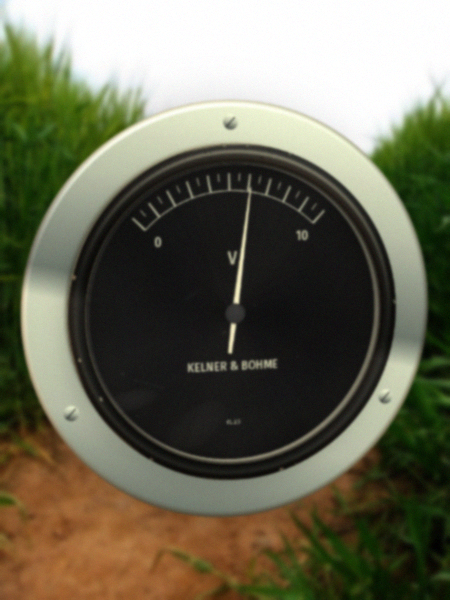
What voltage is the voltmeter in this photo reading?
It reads 6 V
